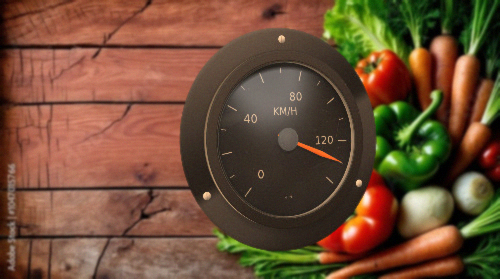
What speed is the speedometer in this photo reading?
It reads 130 km/h
